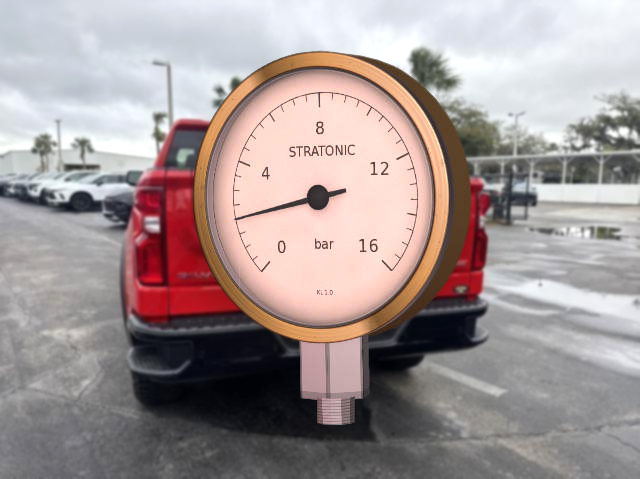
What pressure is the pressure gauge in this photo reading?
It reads 2 bar
